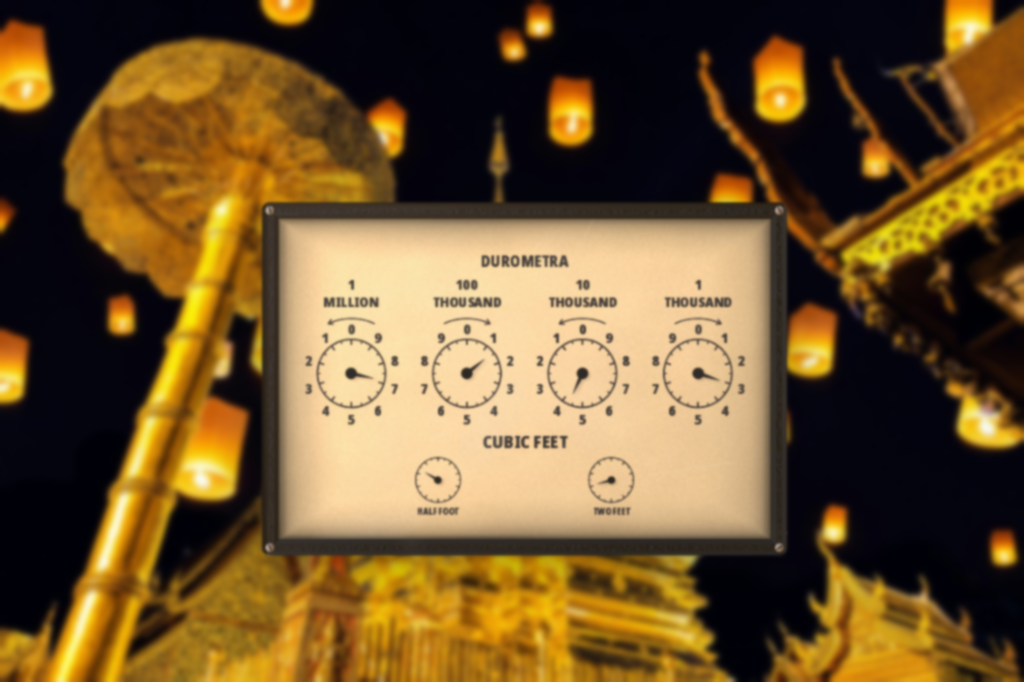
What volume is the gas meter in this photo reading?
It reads 714300 ft³
